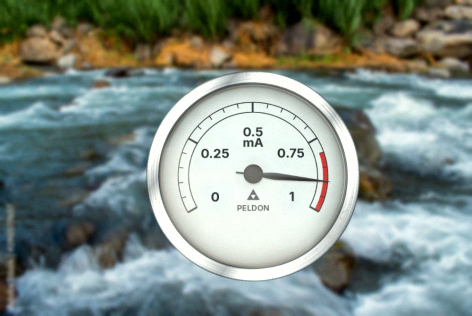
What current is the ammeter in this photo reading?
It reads 0.9 mA
